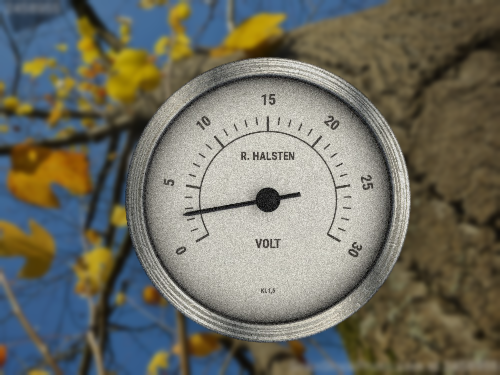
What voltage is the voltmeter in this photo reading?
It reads 2.5 V
